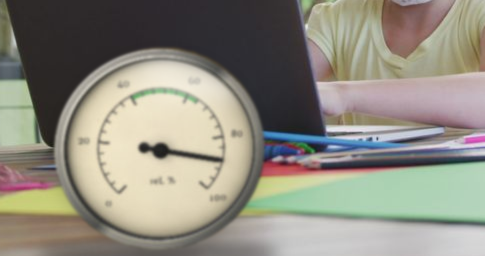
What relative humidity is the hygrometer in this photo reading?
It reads 88 %
